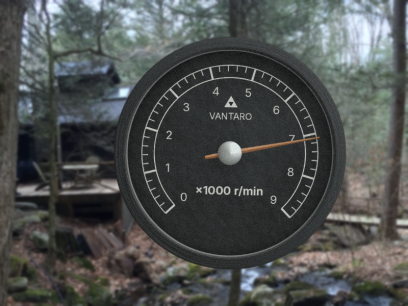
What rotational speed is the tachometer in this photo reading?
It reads 7100 rpm
